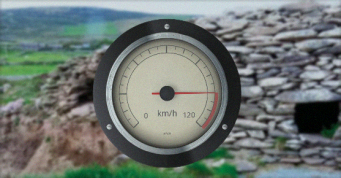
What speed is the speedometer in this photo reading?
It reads 100 km/h
